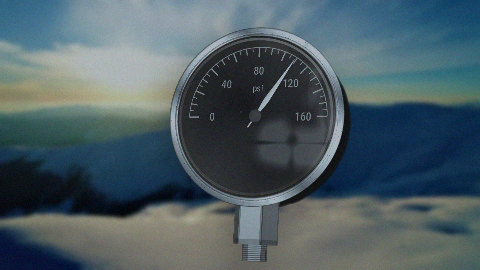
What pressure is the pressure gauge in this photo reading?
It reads 110 psi
